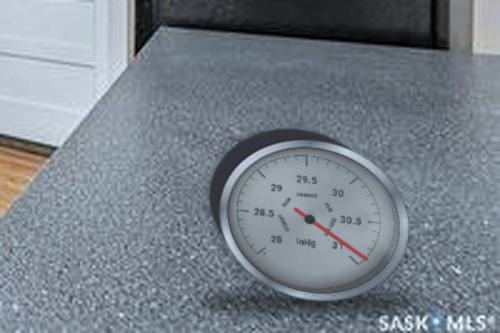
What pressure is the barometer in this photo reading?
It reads 30.9 inHg
